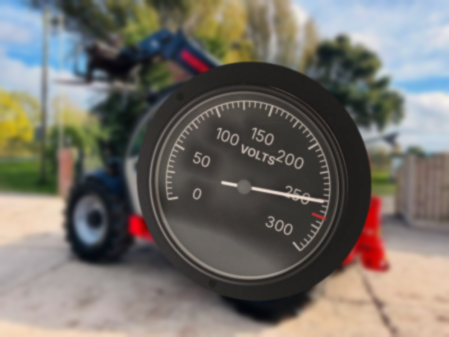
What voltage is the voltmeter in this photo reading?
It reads 250 V
